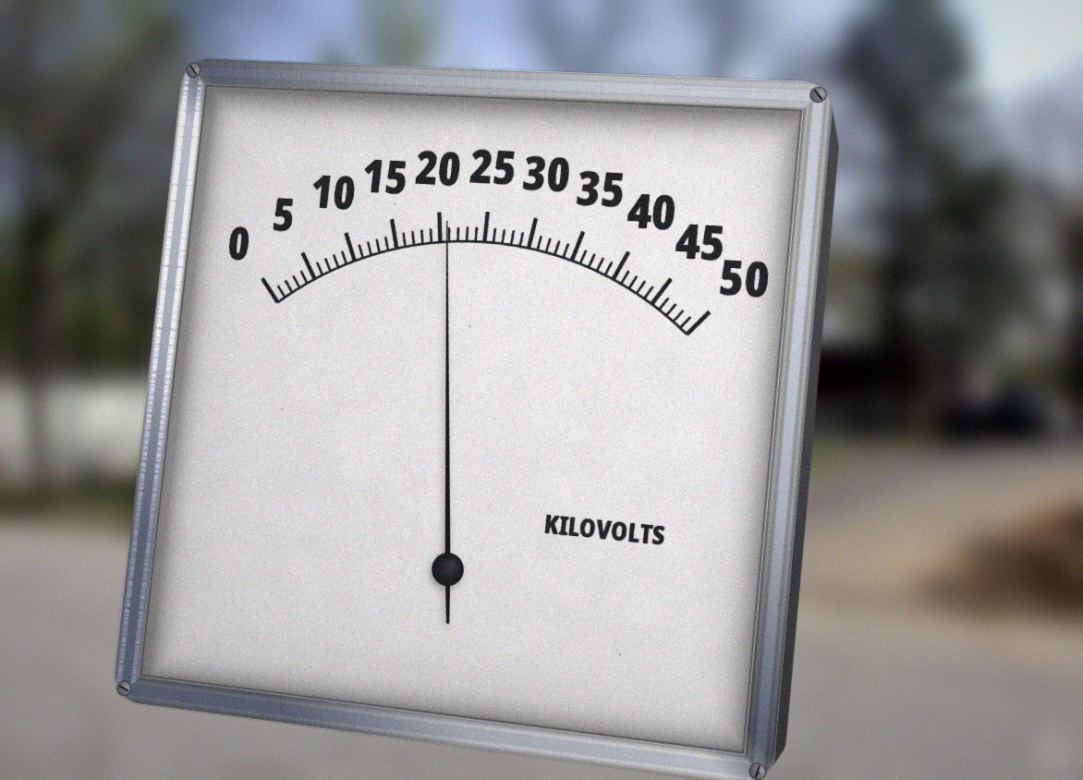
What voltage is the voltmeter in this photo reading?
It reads 21 kV
